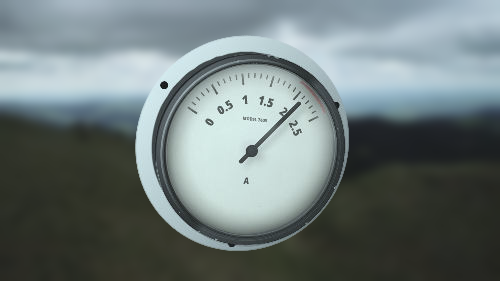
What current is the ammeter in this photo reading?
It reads 2.1 A
